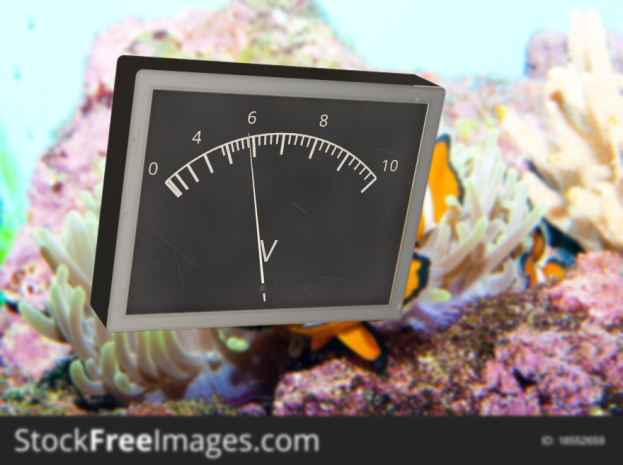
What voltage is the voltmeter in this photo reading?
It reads 5.8 V
